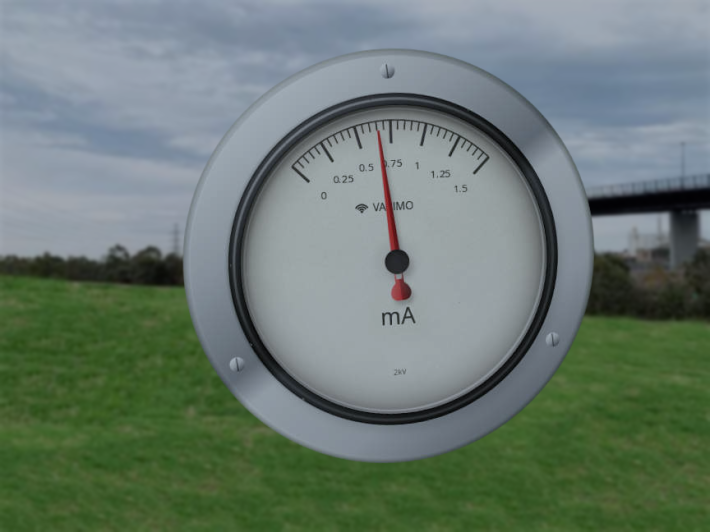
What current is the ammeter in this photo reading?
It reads 0.65 mA
